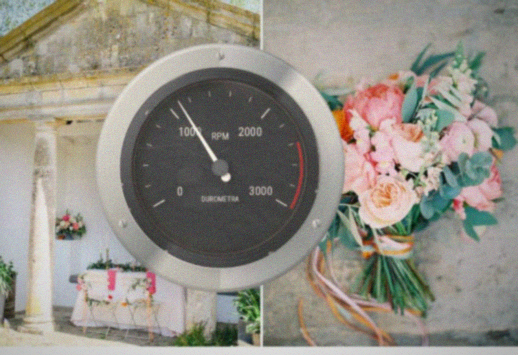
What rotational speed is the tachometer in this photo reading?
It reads 1100 rpm
